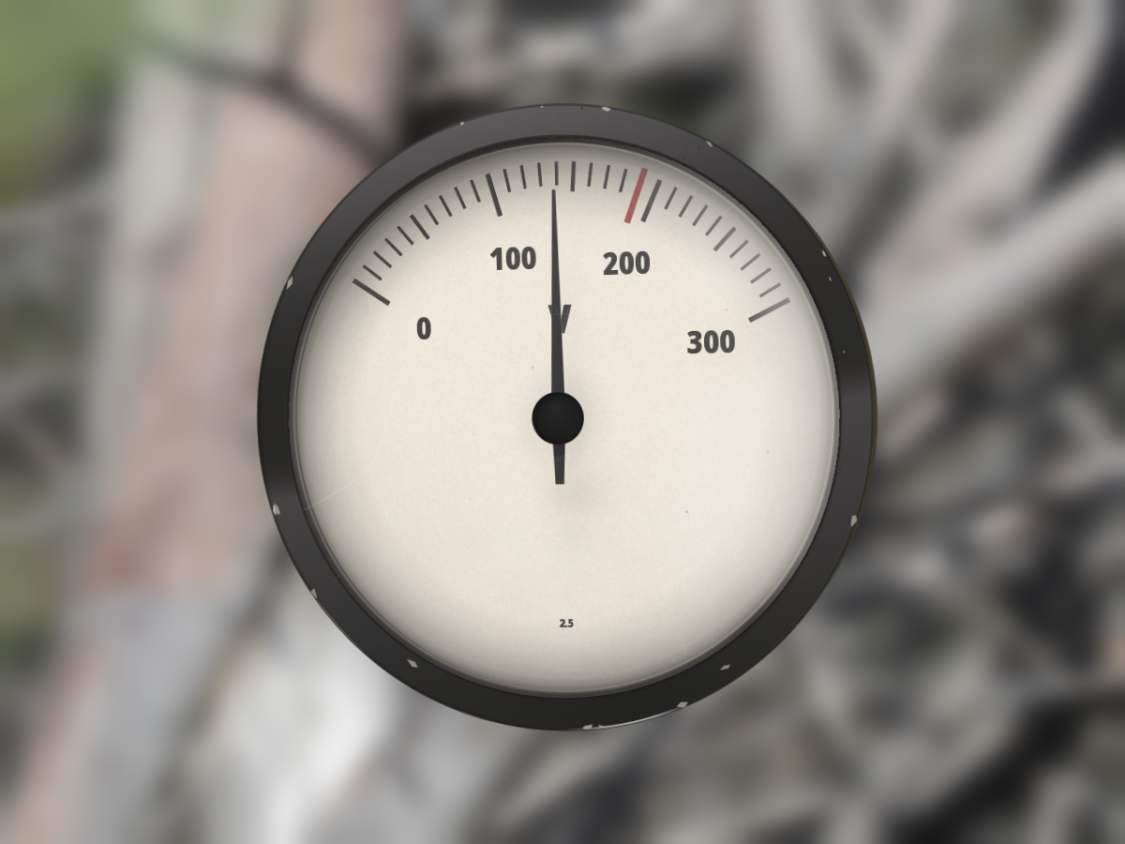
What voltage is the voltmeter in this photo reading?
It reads 140 V
